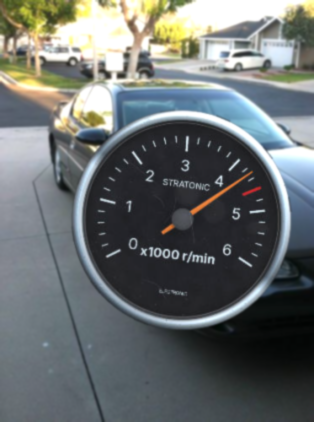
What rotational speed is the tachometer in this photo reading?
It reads 4300 rpm
